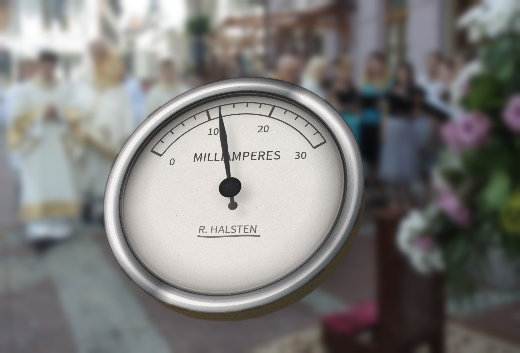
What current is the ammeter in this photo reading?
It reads 12 mA
